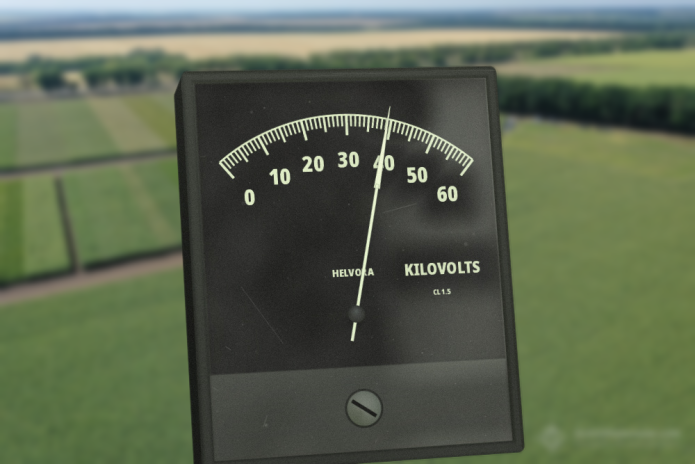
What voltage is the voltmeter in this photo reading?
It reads 39 kV
